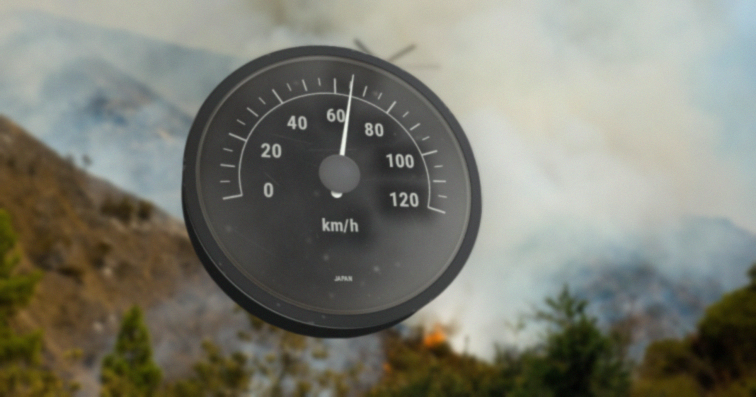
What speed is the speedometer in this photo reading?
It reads 65 km/h
